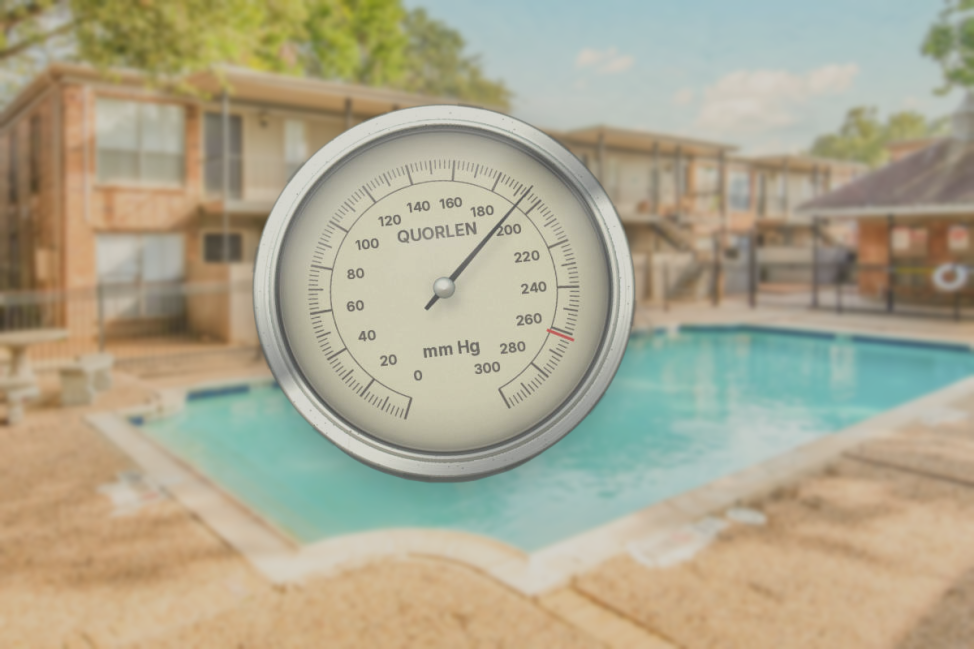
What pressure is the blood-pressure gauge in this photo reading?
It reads 194 mmHg
